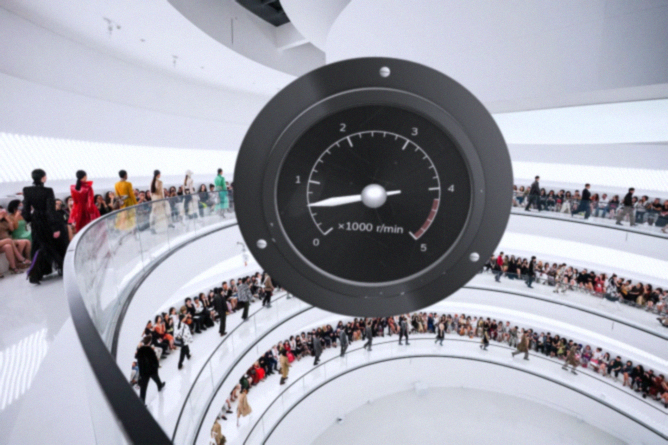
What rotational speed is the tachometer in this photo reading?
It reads 600 rpm
